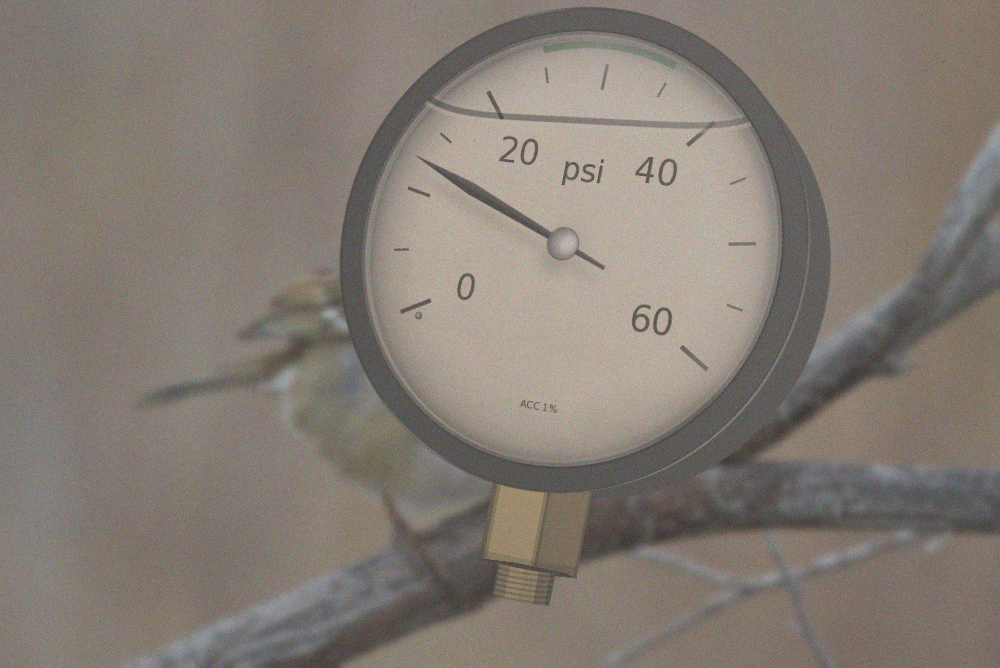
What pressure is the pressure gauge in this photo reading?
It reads 12.5 psi
